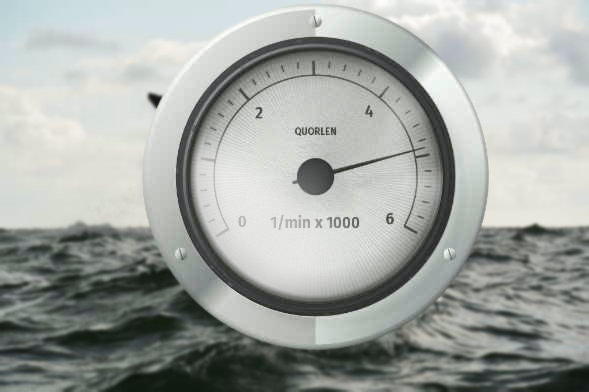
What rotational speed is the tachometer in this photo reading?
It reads 4900 rpm
